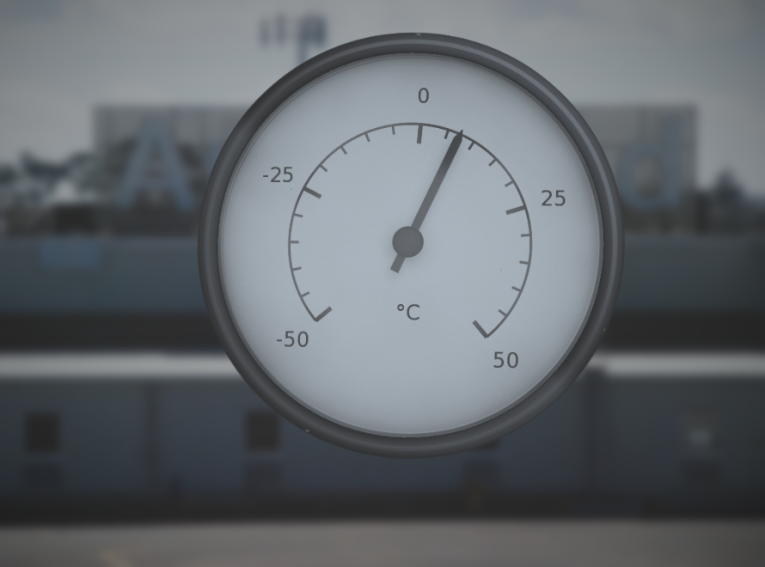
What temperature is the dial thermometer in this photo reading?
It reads 7.5 °C
